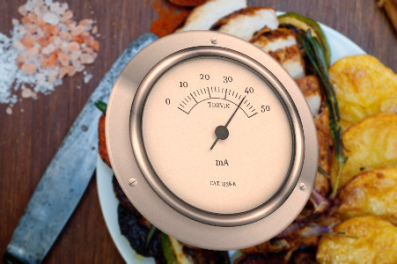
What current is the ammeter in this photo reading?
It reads 40 mA
